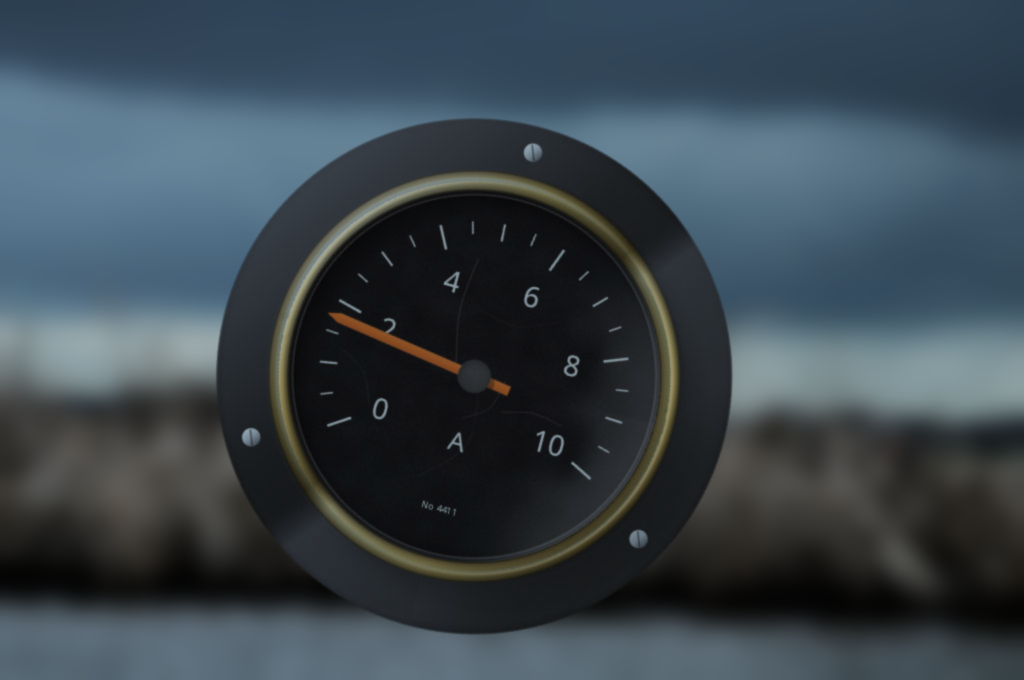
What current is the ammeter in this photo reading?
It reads 1.75 A
